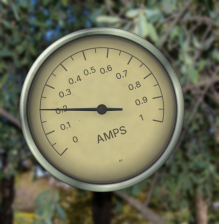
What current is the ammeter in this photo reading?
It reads 0.2 A
